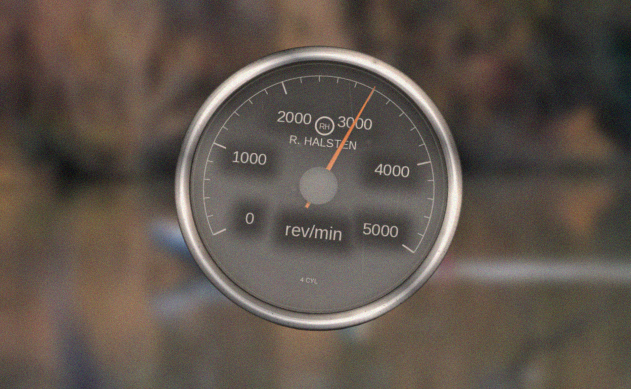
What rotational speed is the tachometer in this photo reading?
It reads 3000 rpm
